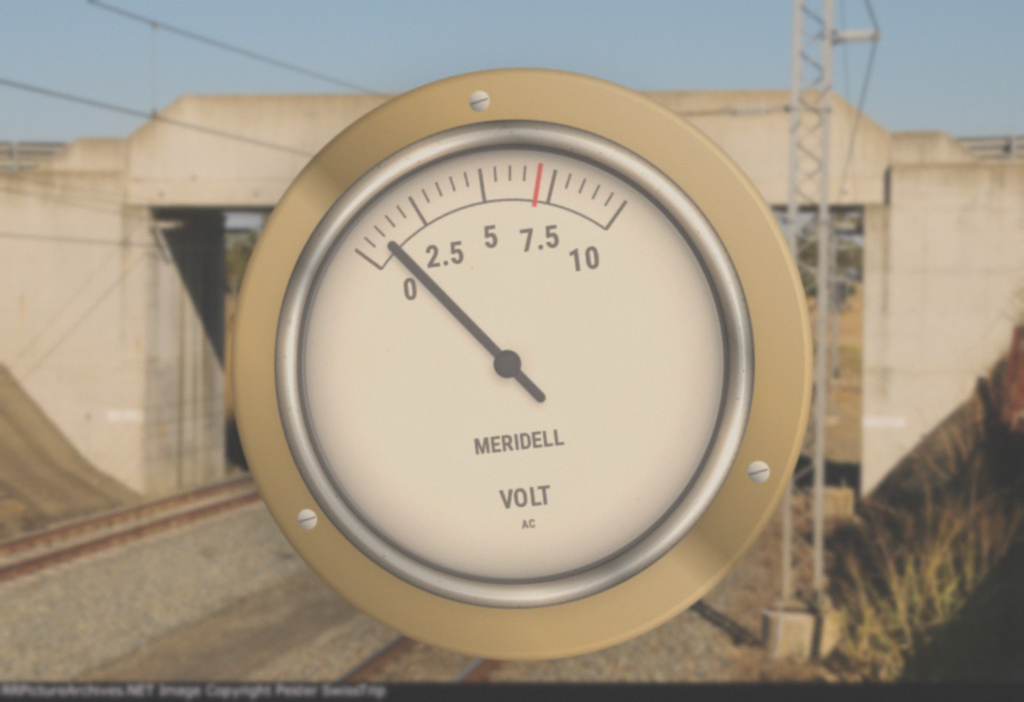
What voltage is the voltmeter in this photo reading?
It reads 1 V
